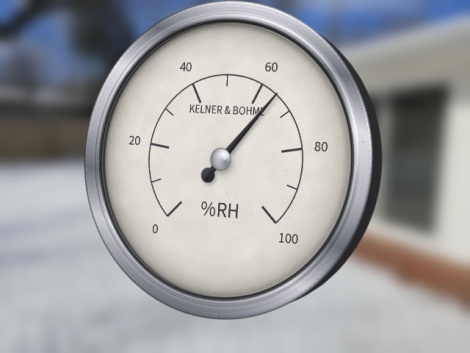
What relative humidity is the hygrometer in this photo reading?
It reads 65 %
